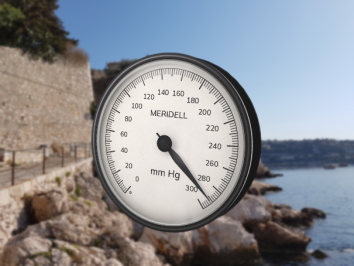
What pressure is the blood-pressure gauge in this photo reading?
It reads 290 mmHg
